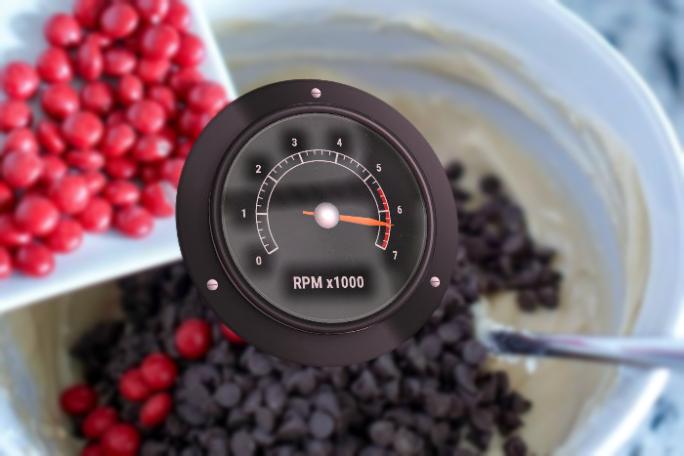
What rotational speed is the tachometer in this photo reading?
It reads 6400 rpm
